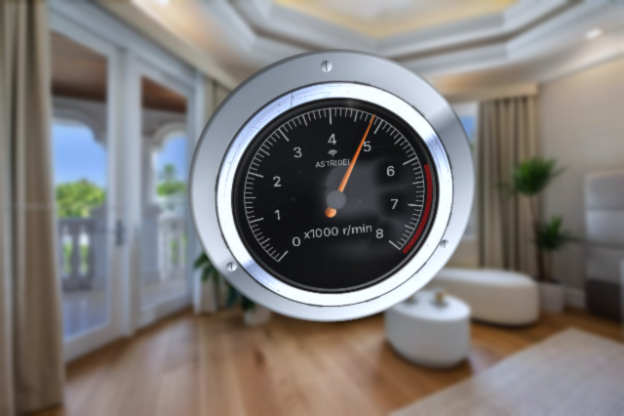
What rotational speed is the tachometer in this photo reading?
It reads 4800 rpm
